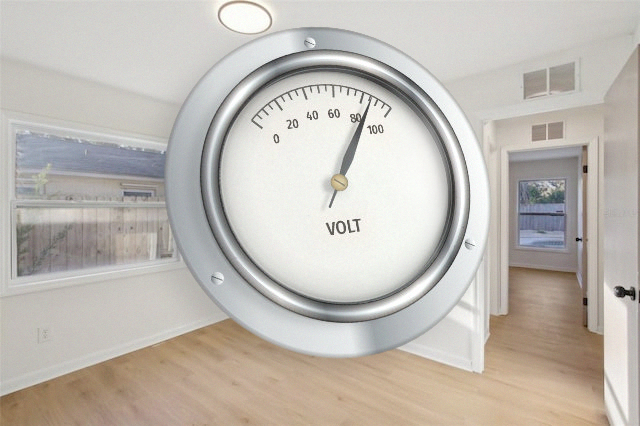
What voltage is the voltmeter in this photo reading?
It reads 85 V
